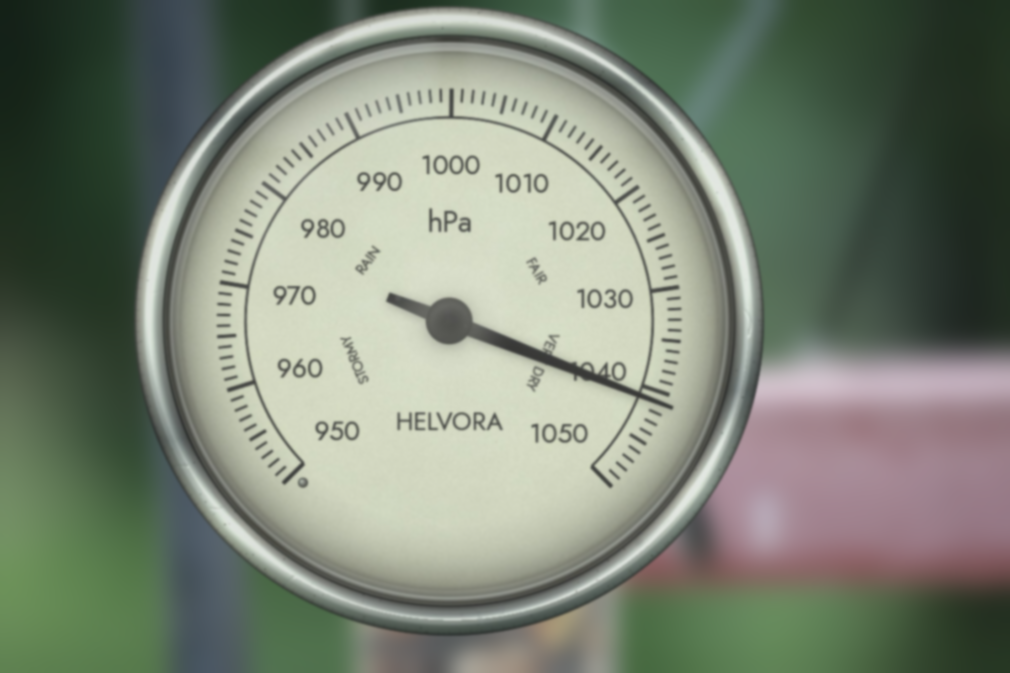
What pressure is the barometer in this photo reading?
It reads 1041 hPa
